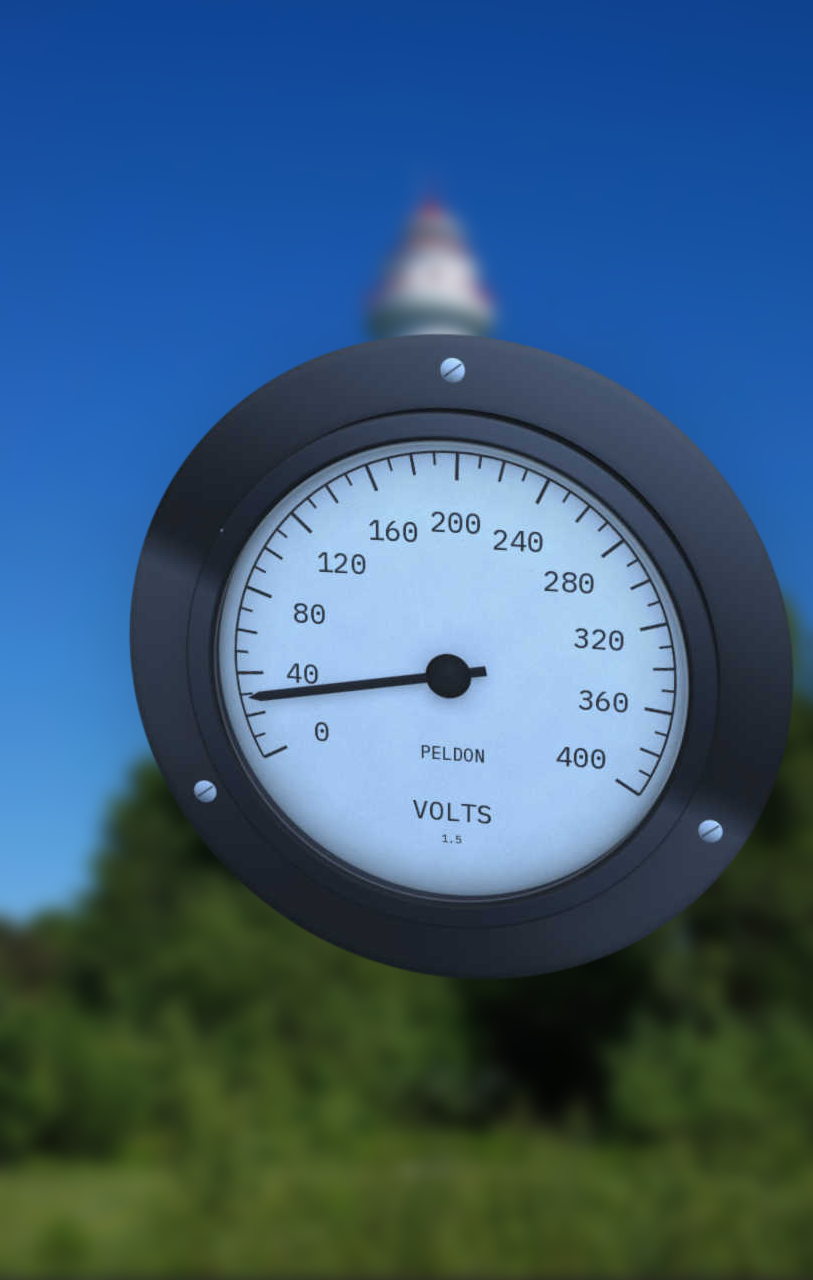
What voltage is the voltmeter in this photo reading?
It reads 30 V
